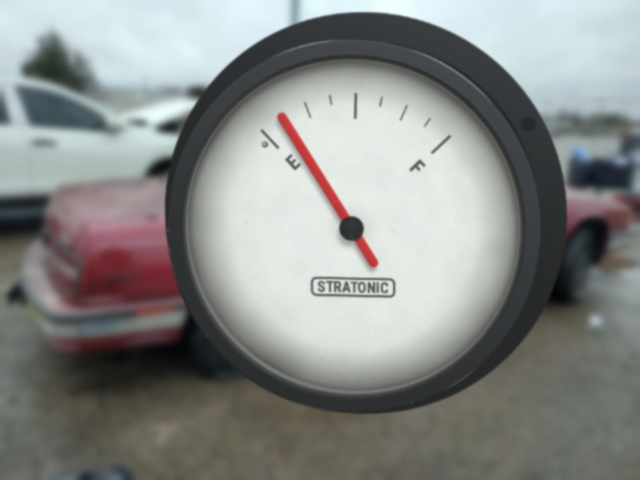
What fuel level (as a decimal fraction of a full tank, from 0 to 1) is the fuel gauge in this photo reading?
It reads 0.125
